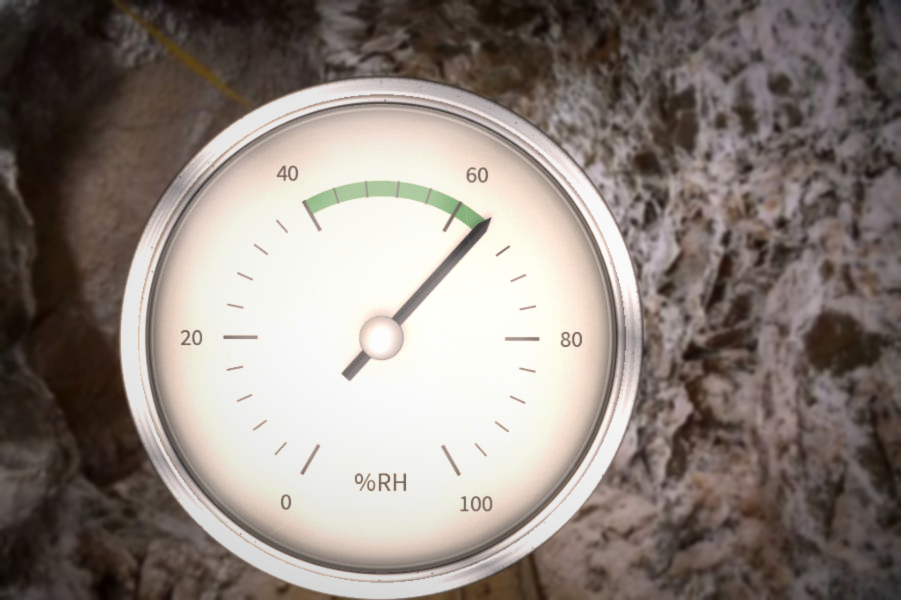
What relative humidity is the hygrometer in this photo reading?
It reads 64 %
